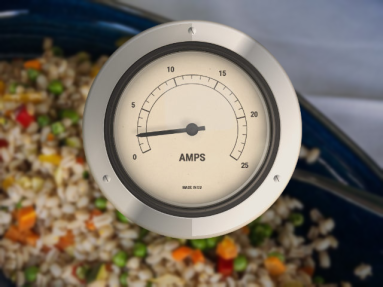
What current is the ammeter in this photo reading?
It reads 2 A
